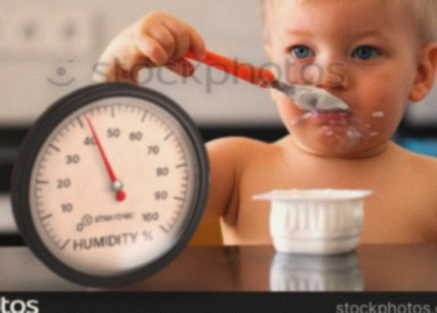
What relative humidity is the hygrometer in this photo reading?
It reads 42 %
